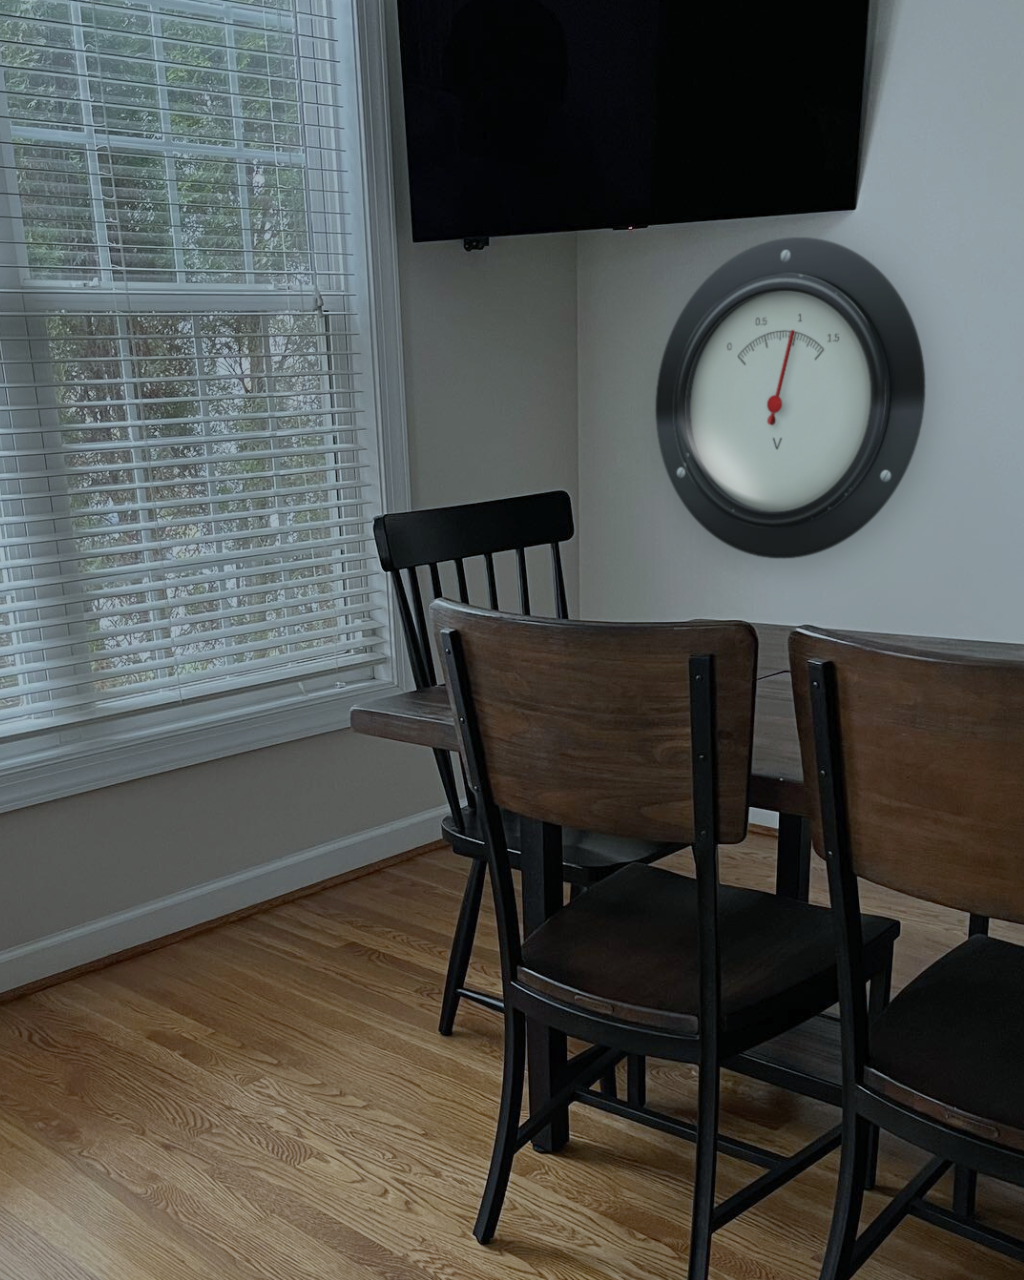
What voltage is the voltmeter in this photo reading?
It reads 1 V
